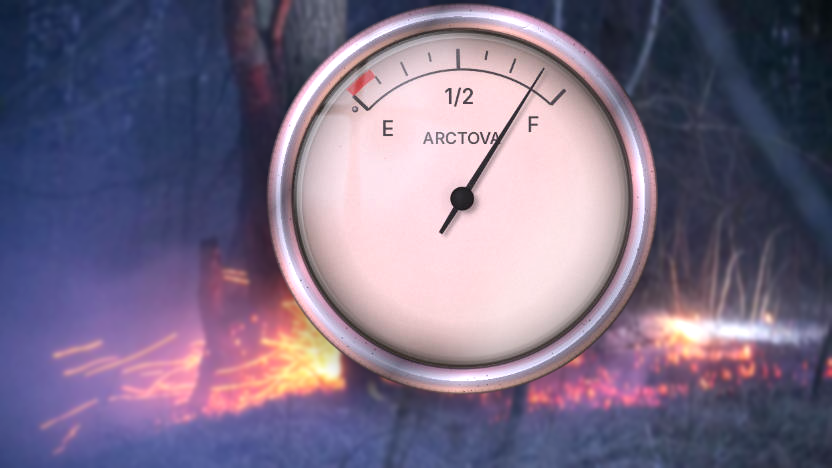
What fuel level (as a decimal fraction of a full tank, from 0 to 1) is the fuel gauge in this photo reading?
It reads 0.875
